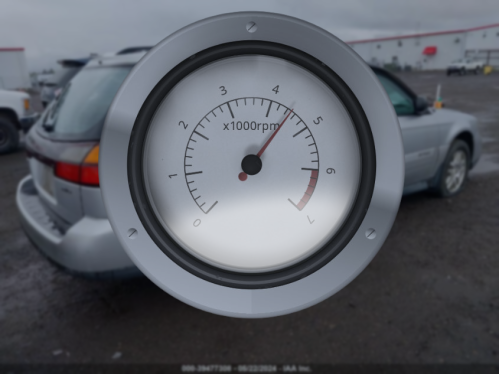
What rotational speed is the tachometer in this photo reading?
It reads 4500 rpm
